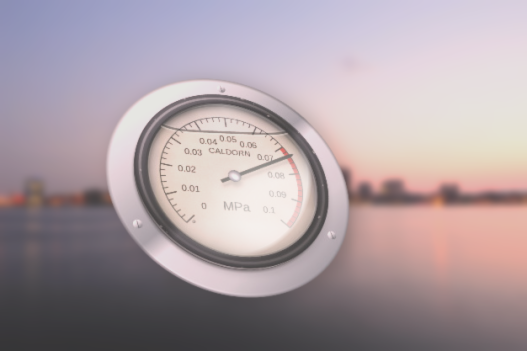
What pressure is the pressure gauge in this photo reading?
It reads 0.074 MPa
